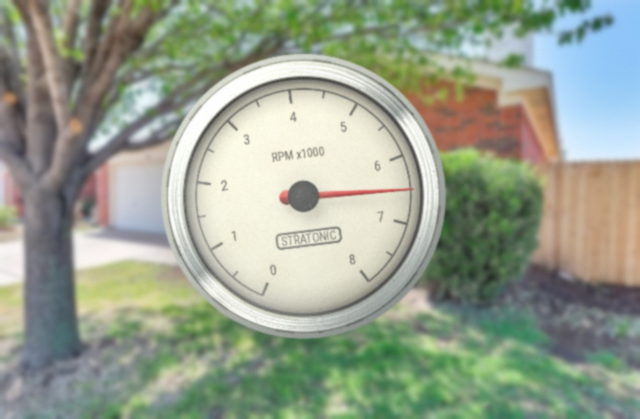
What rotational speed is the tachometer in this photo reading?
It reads 6500 rpm
